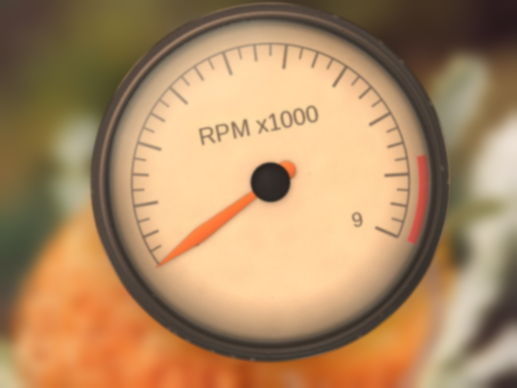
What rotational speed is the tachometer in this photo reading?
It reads 0 rpm
